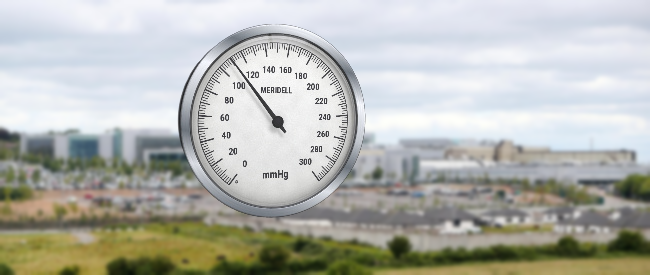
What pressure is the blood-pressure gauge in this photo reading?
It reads 110 mmHg
